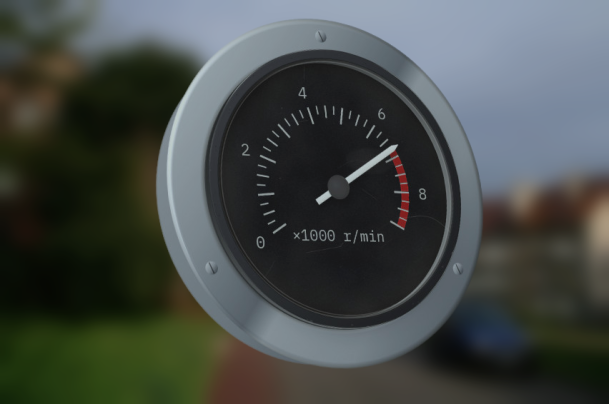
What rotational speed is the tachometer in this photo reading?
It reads 6750 rpm
